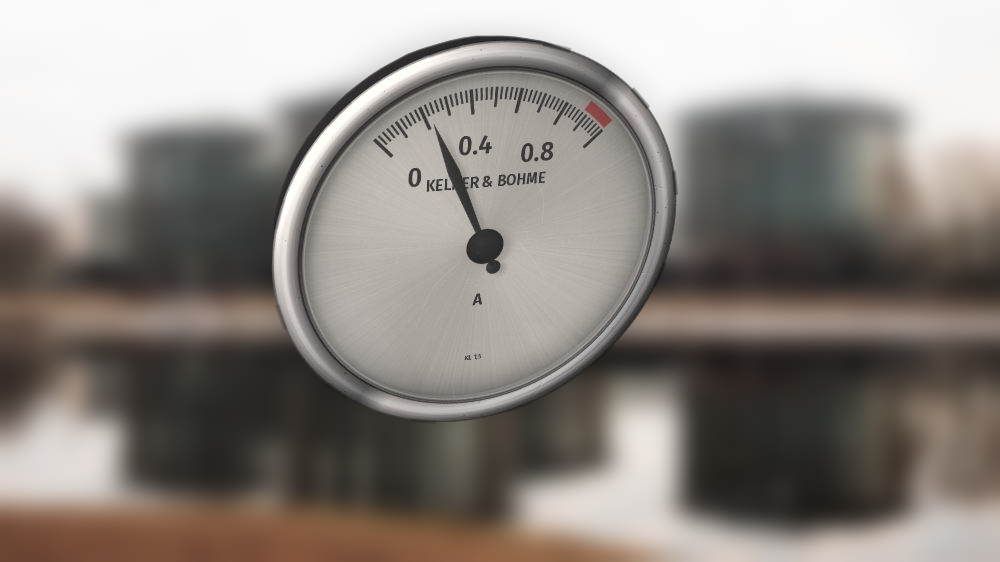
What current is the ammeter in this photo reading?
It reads 0.22 A
